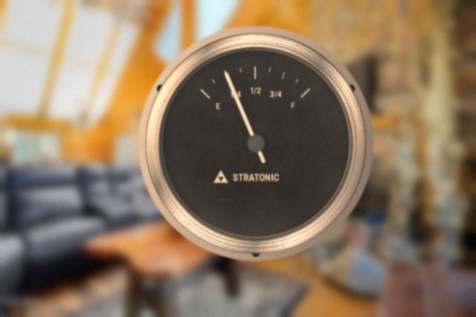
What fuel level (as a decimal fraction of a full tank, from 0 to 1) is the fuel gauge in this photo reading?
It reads 0.25
